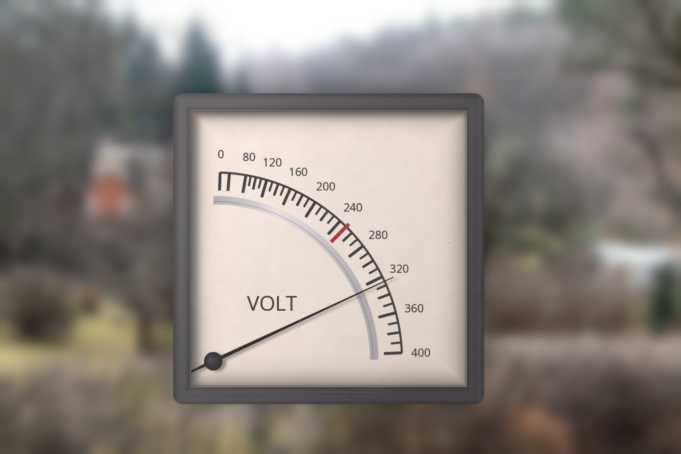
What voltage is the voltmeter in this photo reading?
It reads 325 V
